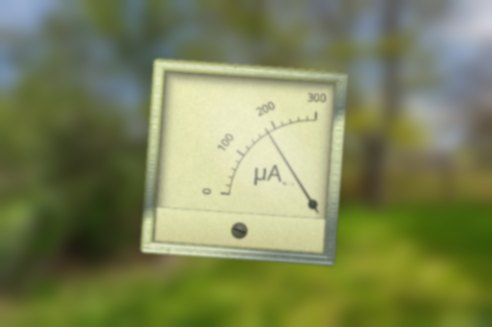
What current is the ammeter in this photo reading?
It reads 180 µA
